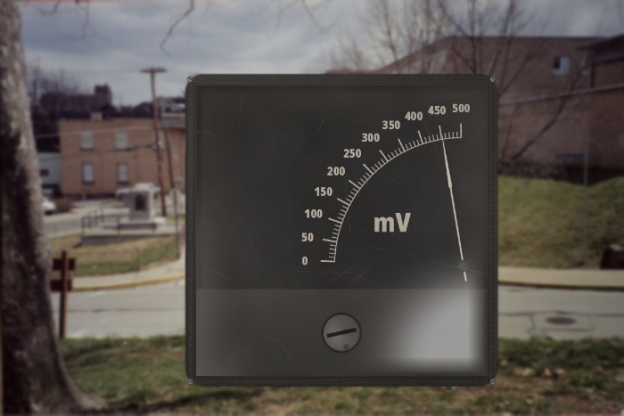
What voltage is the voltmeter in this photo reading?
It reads 450 mV
